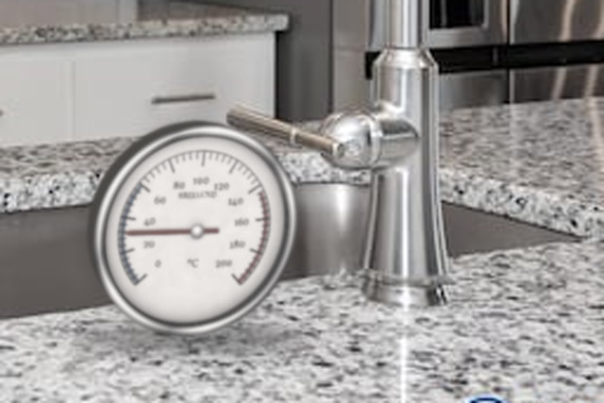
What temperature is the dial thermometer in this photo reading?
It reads 32 °C
